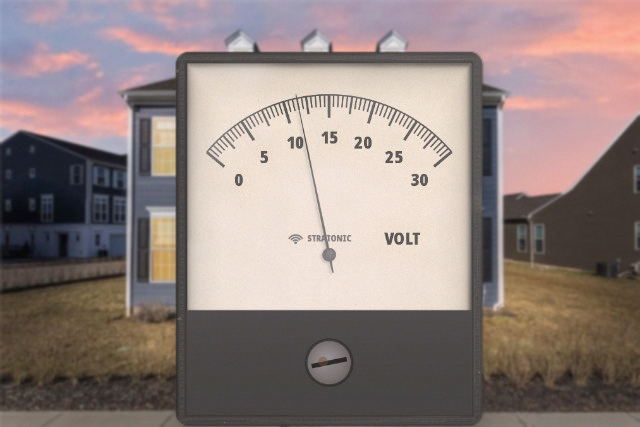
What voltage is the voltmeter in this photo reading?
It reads 11.5 V
